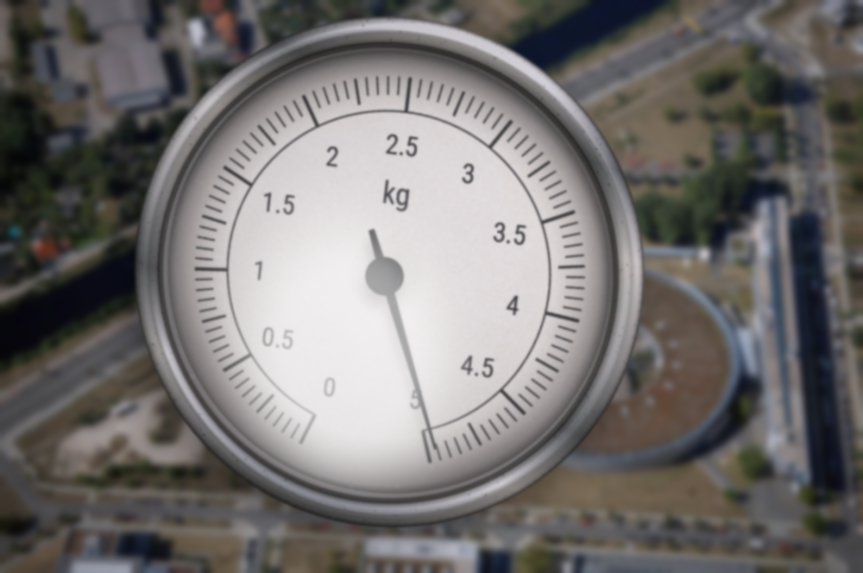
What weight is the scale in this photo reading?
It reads 4.95 kg
